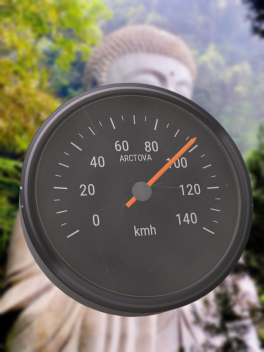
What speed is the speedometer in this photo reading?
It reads 97.5 km/h
